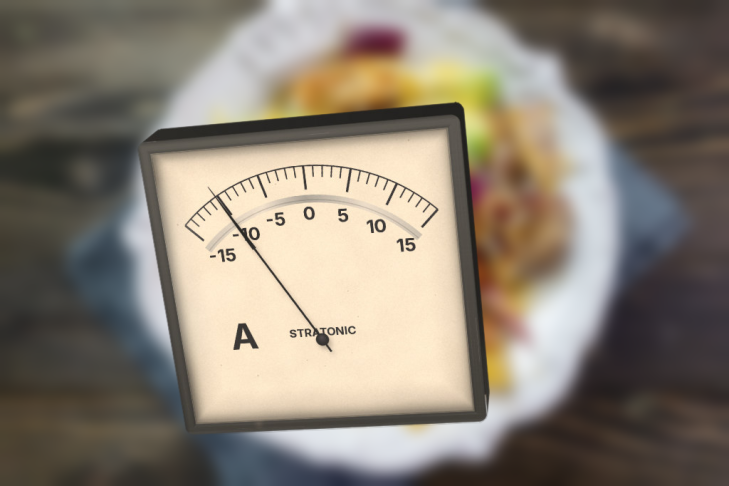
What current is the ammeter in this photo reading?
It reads -10 A
